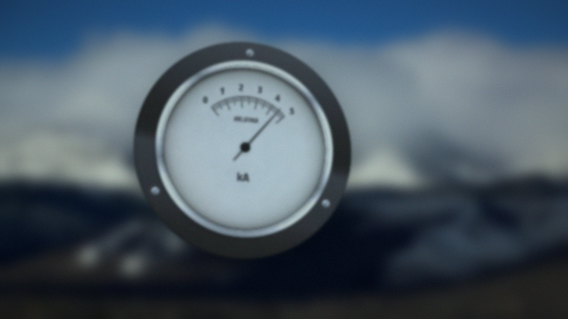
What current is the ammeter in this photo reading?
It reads 4.5 kA
